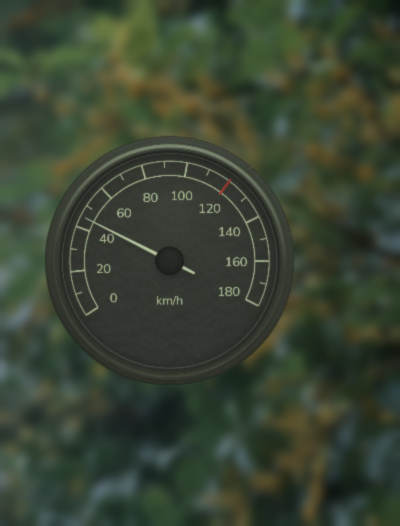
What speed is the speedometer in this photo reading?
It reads 45 km/h
